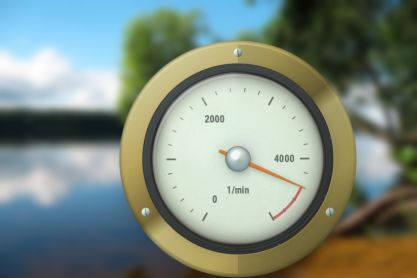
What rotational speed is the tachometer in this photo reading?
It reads 4400 rpm
